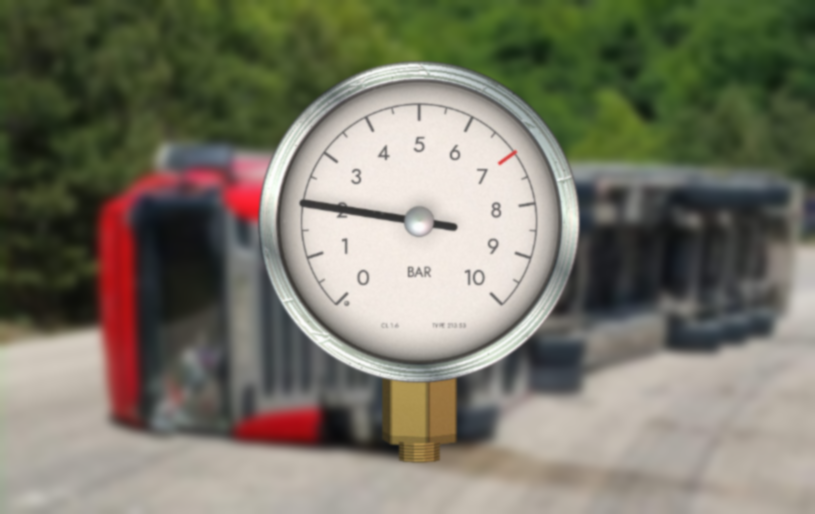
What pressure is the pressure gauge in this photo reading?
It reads 2 bar
